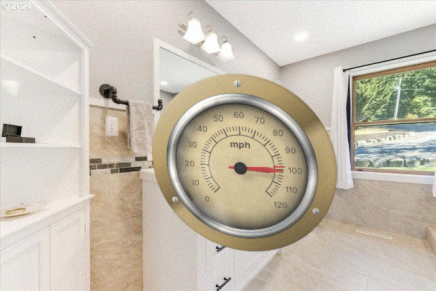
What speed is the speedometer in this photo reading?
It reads 100 mph
